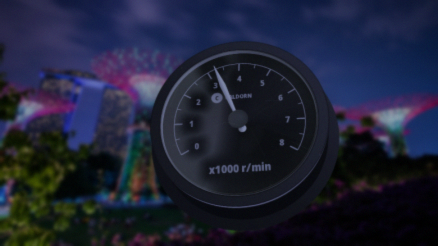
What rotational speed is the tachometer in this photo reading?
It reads 3250 rpm
